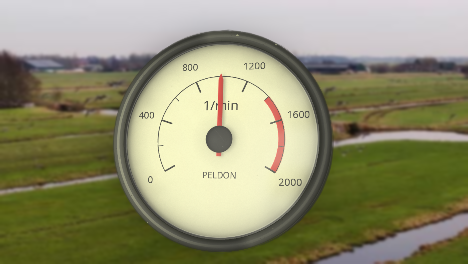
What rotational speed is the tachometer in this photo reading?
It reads 1000 rpm
